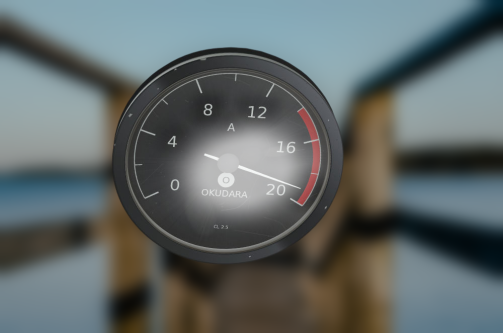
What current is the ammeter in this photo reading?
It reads 19 A
